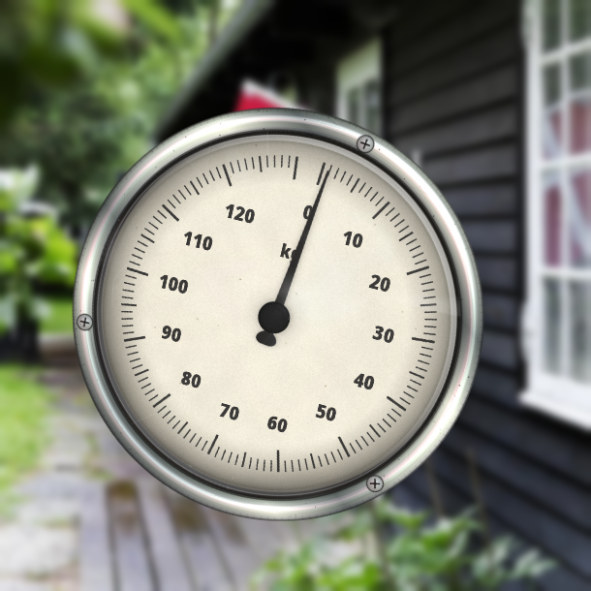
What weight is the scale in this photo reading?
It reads 1 kg
